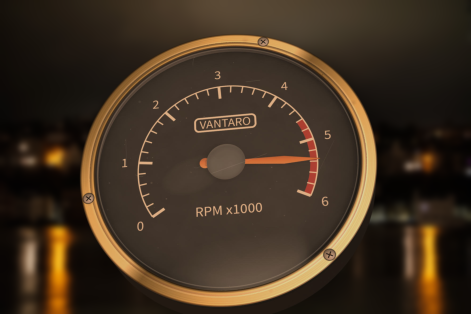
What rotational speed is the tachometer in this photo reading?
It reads 5400 rpm
